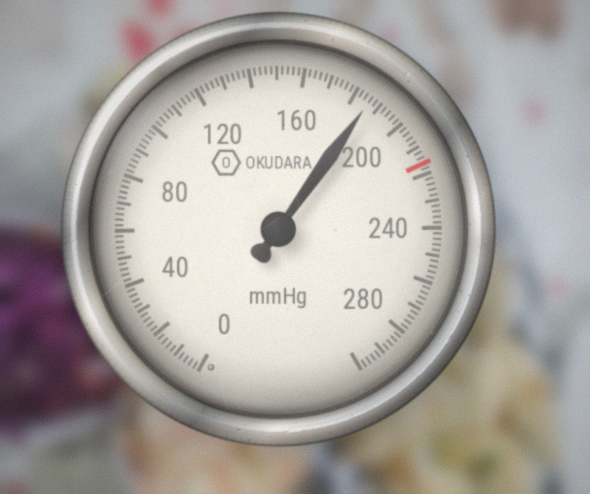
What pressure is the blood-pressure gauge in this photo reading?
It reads 186 mmHg
